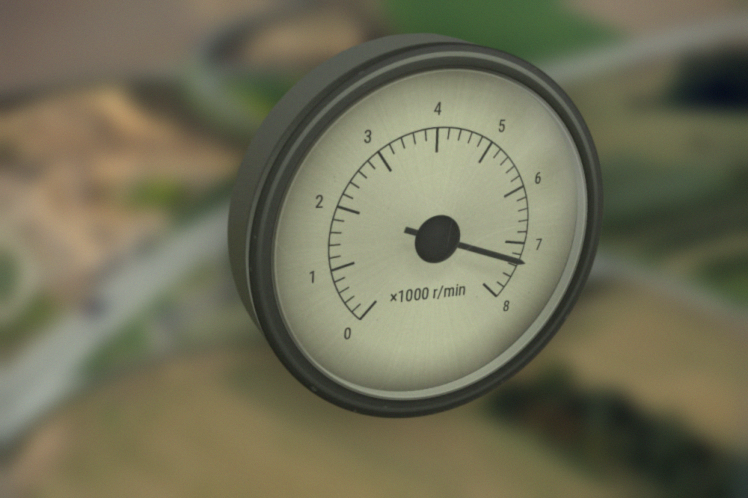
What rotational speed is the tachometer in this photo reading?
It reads 7300 rpm
